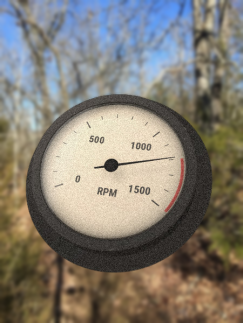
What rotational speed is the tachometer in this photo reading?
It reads 1200 rpm
